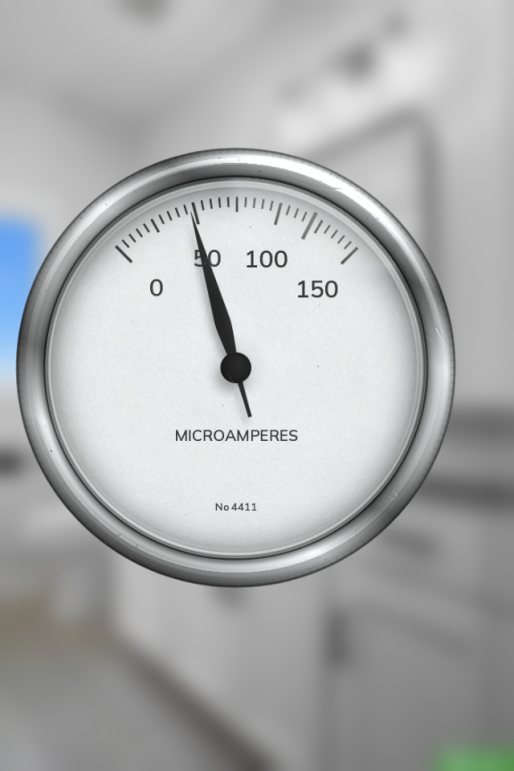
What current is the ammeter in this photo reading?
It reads 47.5 µA
